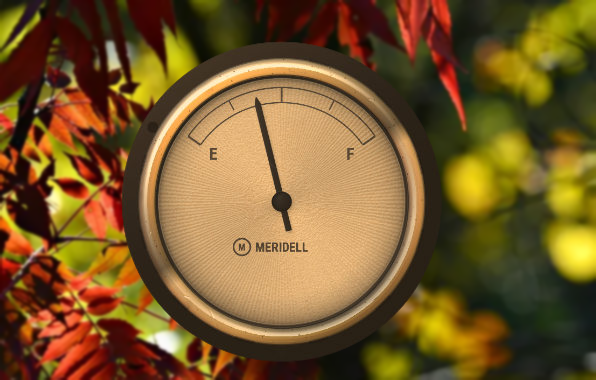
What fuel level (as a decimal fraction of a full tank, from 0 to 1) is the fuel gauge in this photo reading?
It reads 0.375
